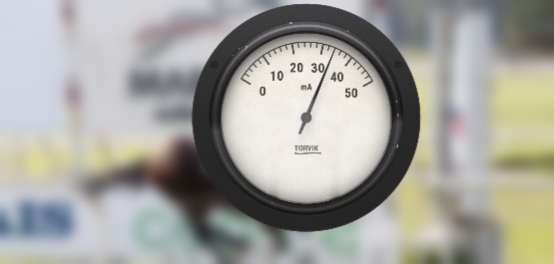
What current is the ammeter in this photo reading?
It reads 34 mA
